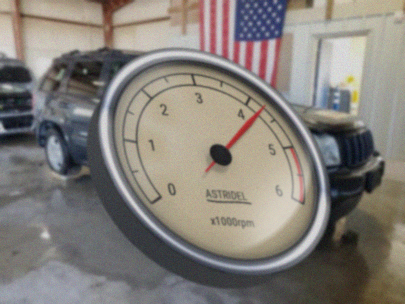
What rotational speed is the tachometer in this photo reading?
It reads 4250 rpm
